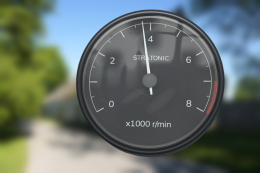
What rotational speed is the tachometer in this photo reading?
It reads 3750 rpm
